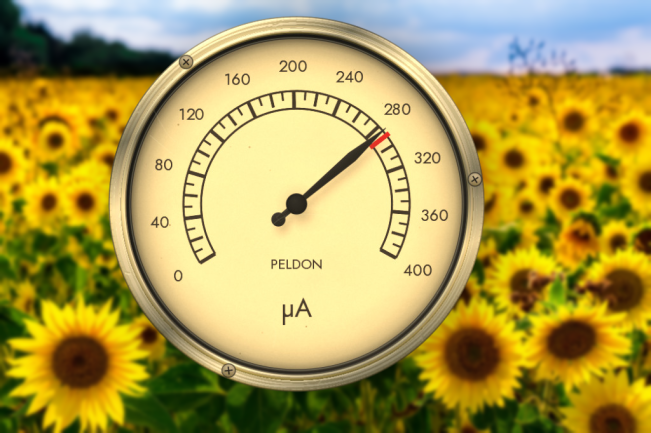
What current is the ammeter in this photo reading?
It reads 285 µA
